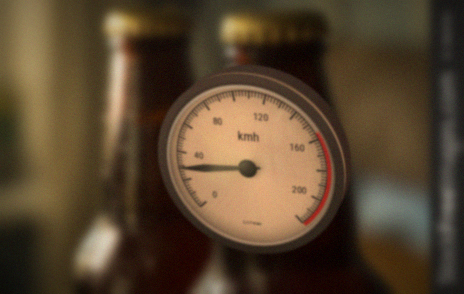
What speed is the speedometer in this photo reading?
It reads 30 km/h
